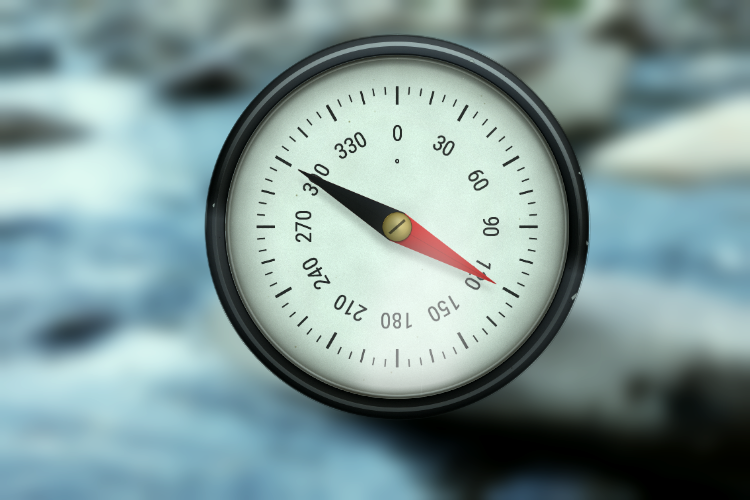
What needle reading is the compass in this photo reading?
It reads 120 °
